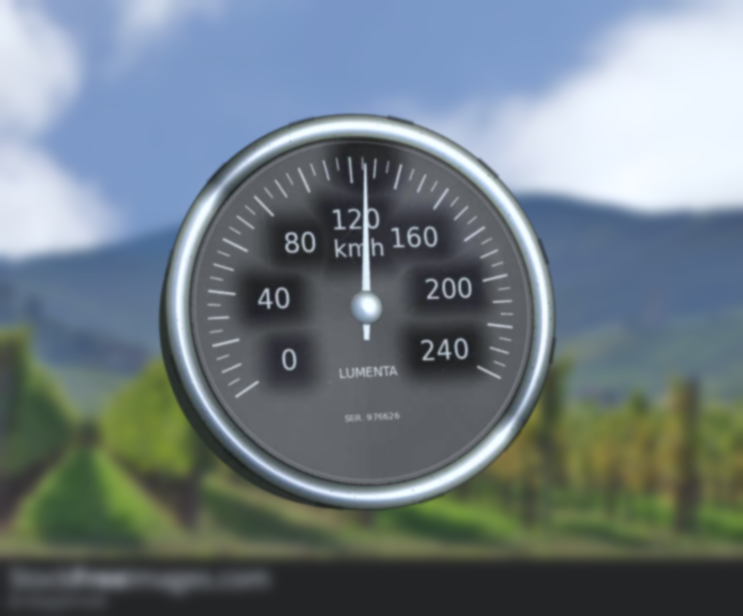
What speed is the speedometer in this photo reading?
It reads 125 km/h
